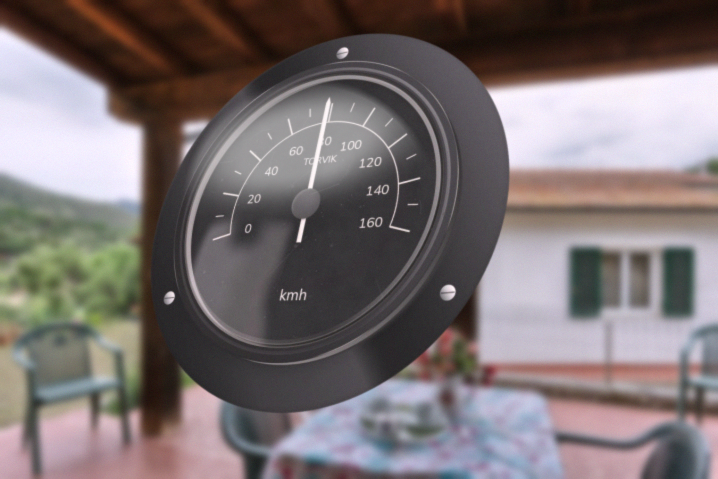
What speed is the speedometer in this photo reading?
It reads 80 km/h
